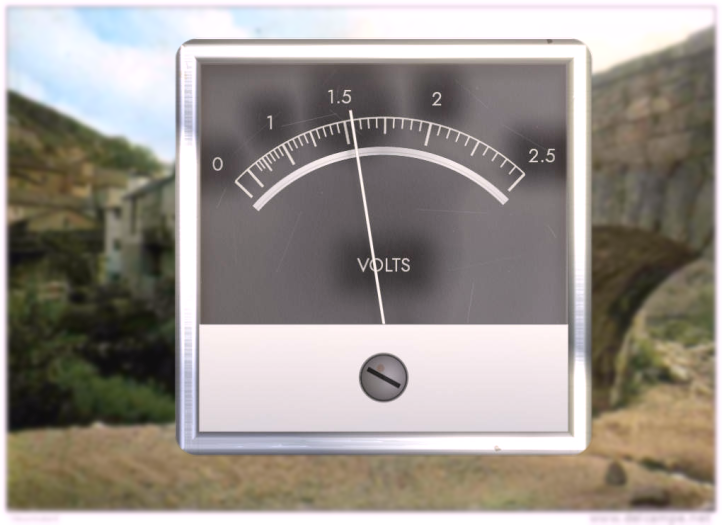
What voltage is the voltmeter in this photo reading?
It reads 1.55 V
